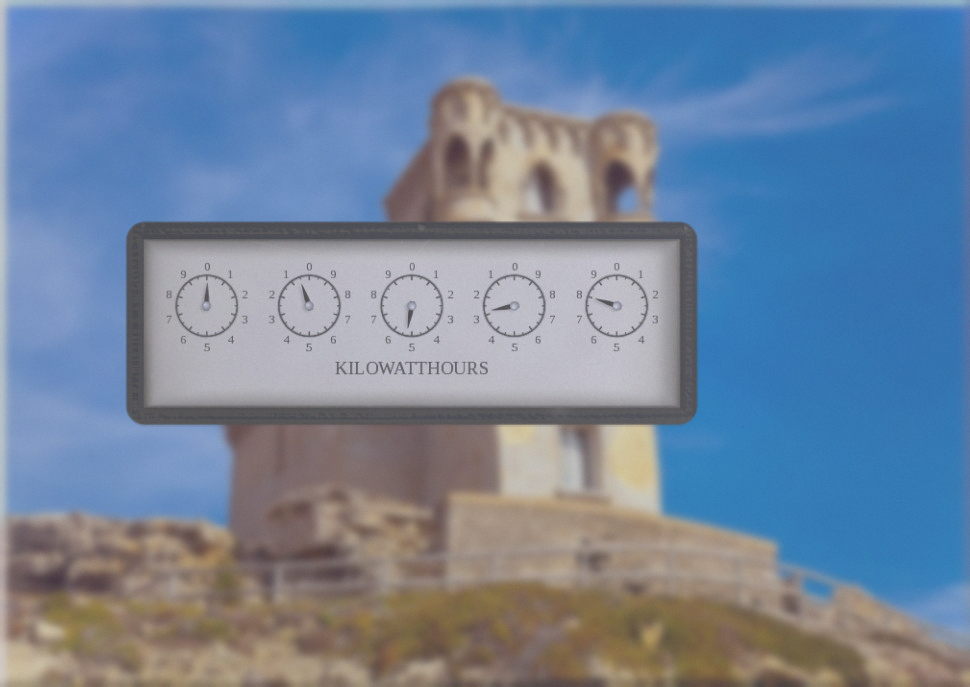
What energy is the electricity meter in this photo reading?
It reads 528 kWh
